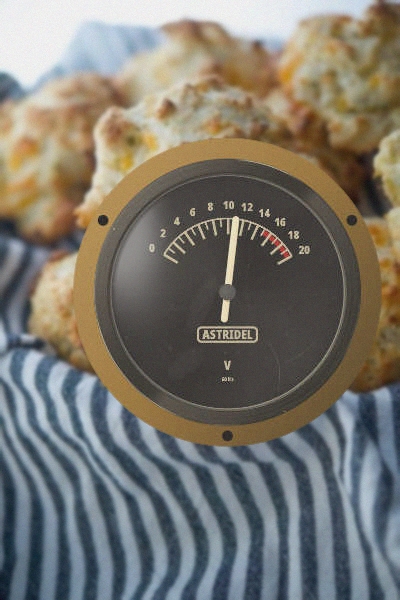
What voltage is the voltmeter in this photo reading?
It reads 11 V
